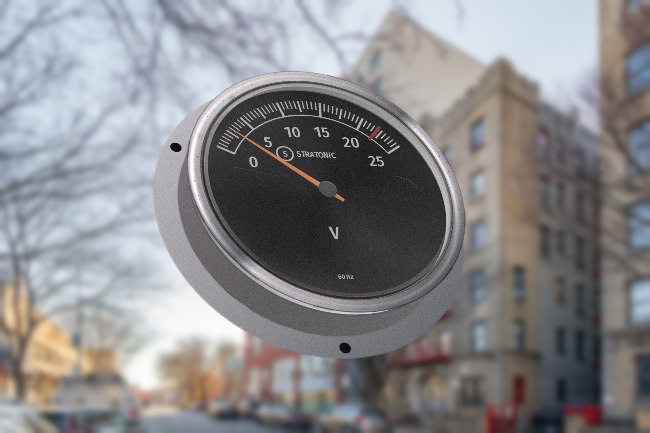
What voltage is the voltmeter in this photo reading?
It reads 2.5 V
